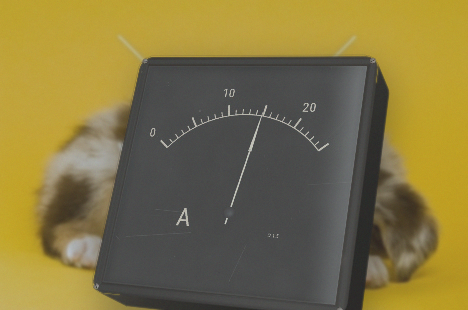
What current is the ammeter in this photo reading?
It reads 15 A
